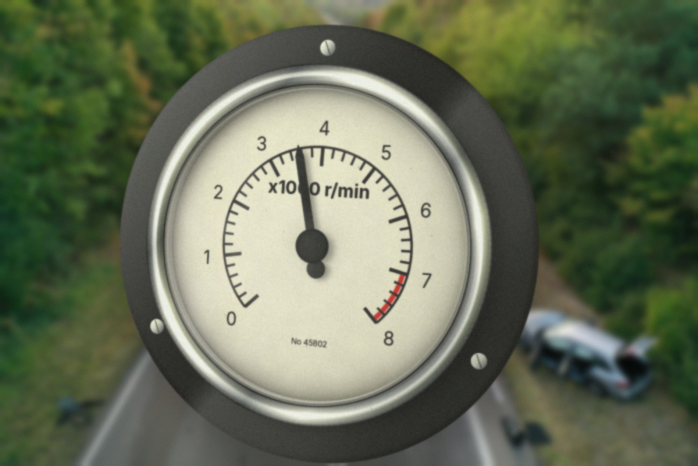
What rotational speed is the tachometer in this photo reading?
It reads 3600 rpm
